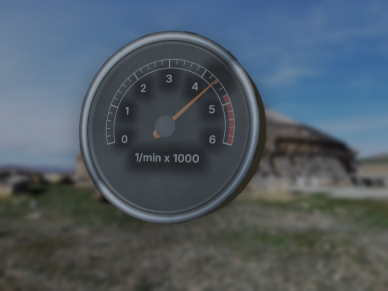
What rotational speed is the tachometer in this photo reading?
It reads 4400 rpm
